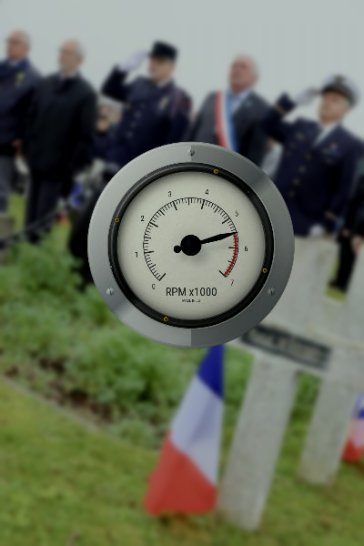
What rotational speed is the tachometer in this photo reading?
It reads 5500 rpm
